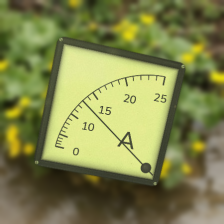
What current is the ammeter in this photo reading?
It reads 13 A
